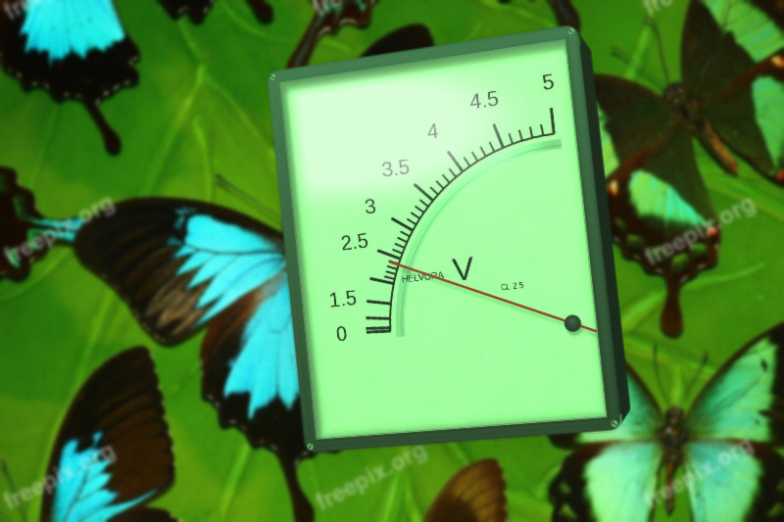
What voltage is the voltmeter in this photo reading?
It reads 2.4 V
